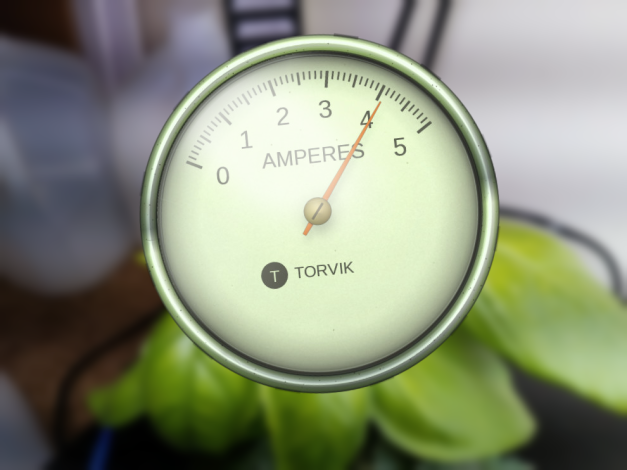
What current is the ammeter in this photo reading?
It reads 4.1 A
